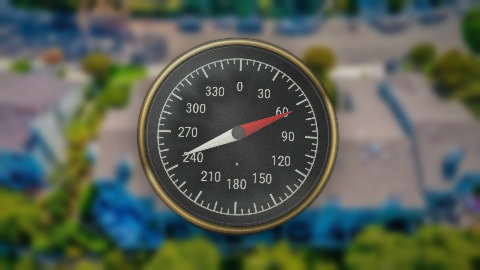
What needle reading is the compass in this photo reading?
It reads 65 °
